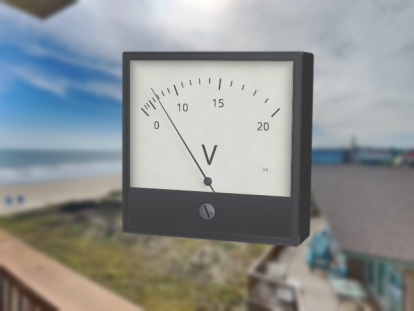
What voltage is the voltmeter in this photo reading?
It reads 7 V
